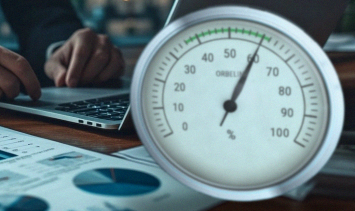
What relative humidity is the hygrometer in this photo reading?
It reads 60 %
